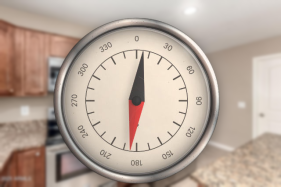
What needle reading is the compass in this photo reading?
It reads 187.5 °
